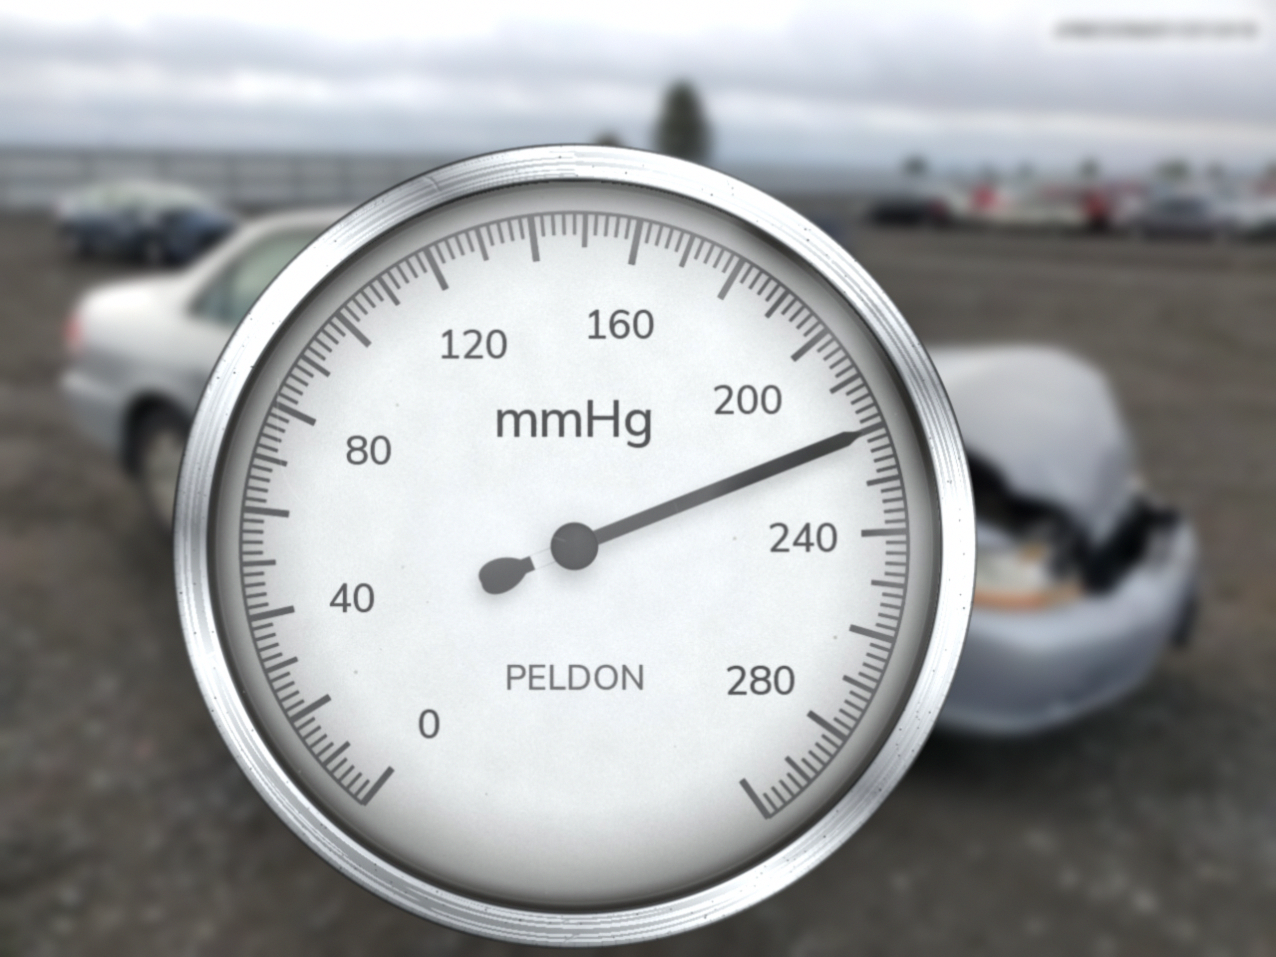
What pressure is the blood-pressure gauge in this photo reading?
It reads 220 mmHg
